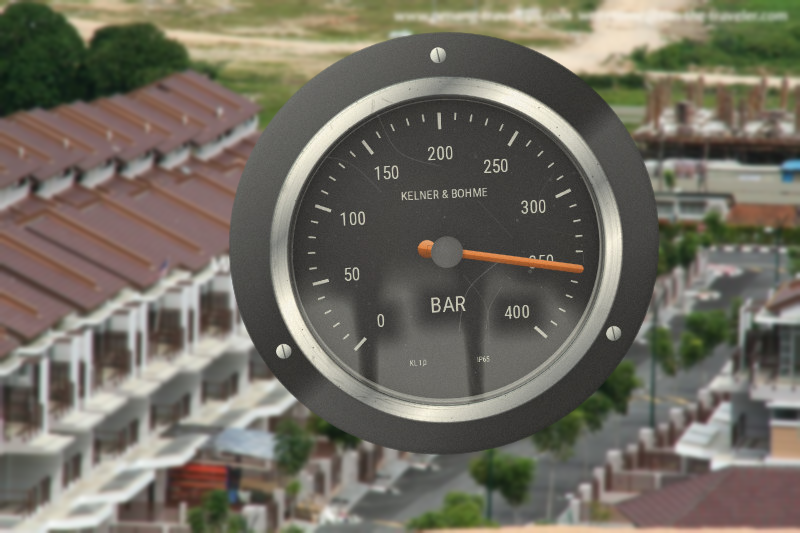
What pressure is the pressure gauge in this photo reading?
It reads 350 bar
